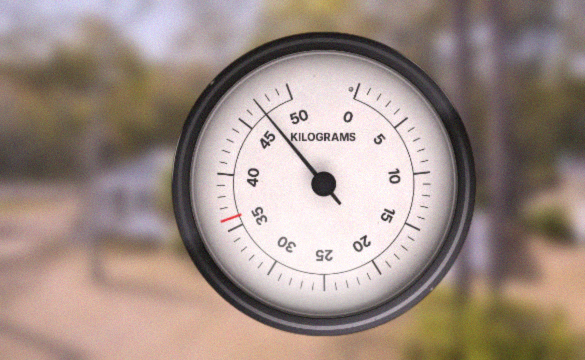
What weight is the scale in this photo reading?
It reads 47 kg
